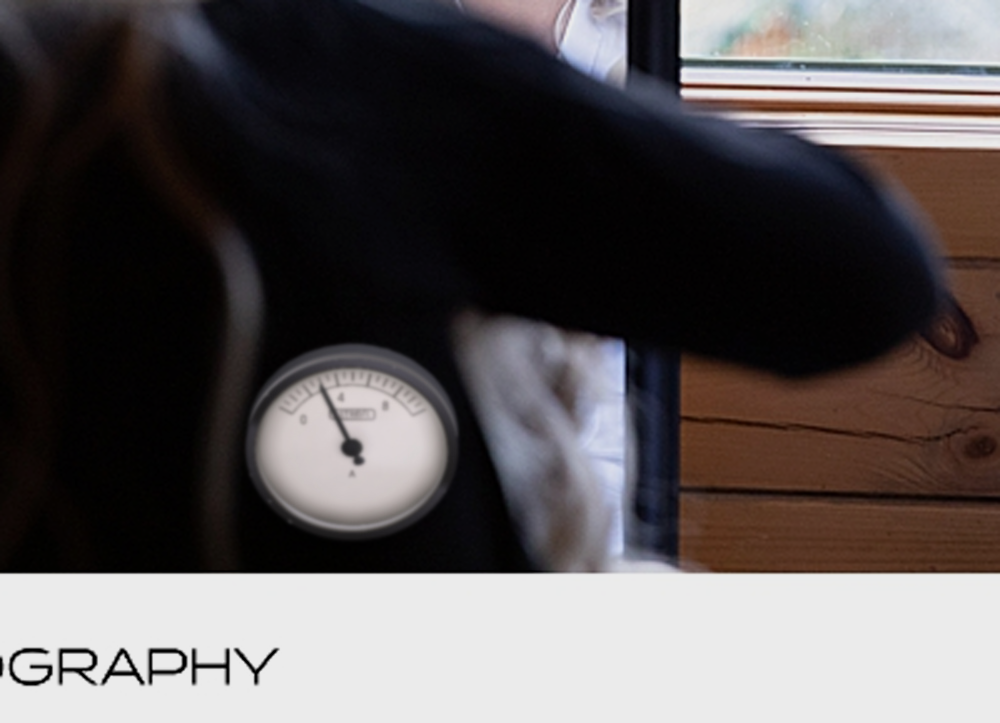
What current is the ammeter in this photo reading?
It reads 3 A
